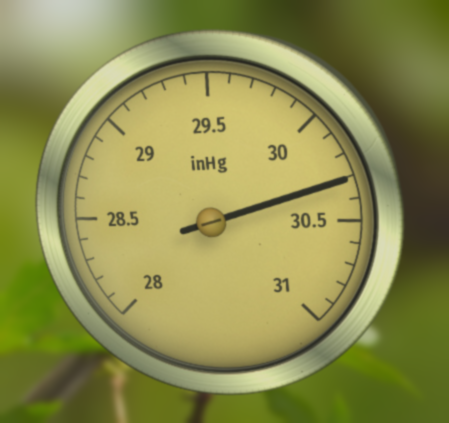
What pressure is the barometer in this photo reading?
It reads 30.3 inHg
